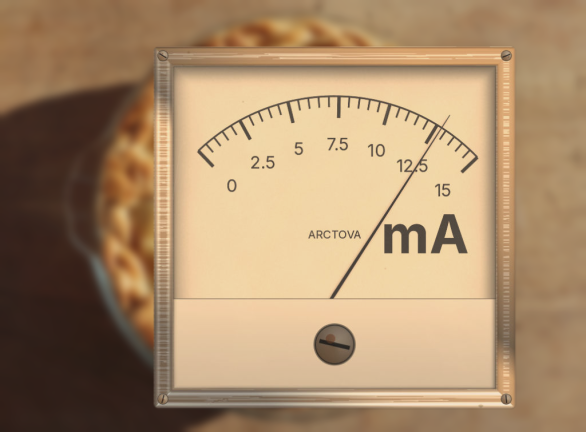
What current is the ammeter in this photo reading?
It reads 12.75 mA
